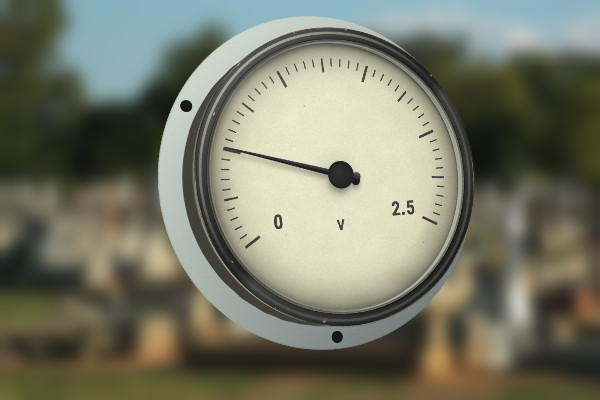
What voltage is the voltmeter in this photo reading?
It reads 0.5 V
